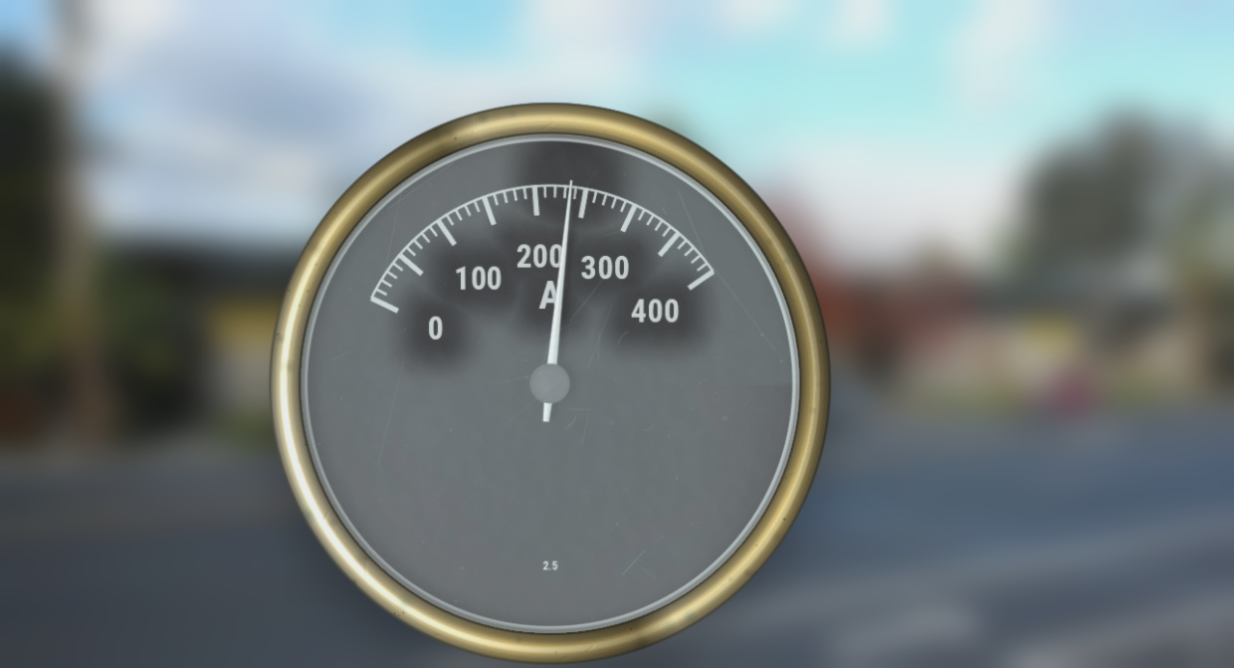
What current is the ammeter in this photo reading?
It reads 235 A
